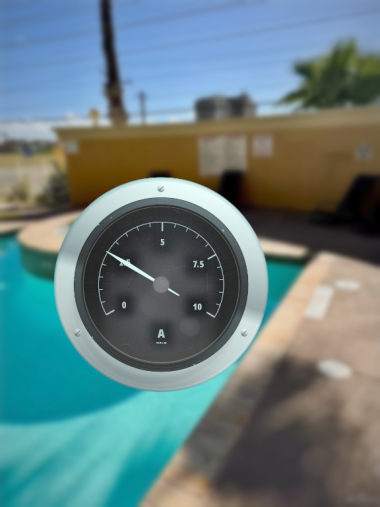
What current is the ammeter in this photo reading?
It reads 2.5 A
